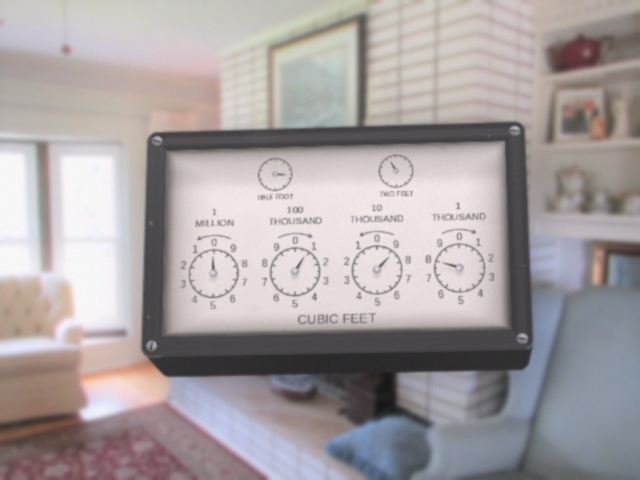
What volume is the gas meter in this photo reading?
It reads 8800 ft³
